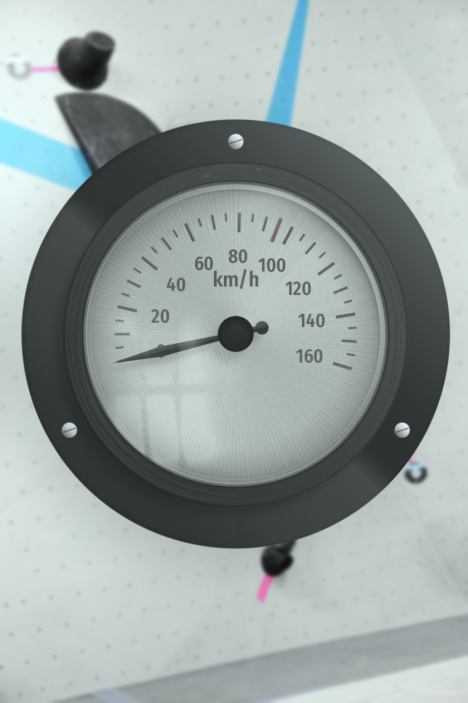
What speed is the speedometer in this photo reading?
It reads 0 km/h
